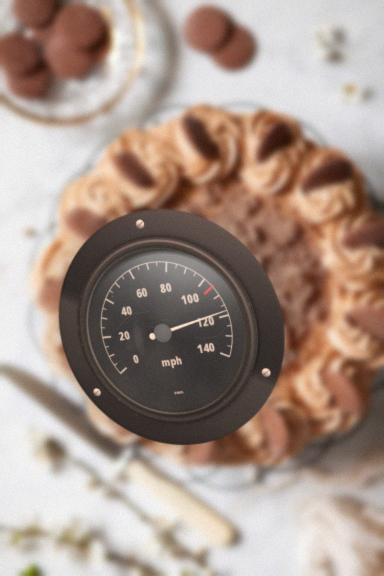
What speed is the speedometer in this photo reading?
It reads 117.5 mph
